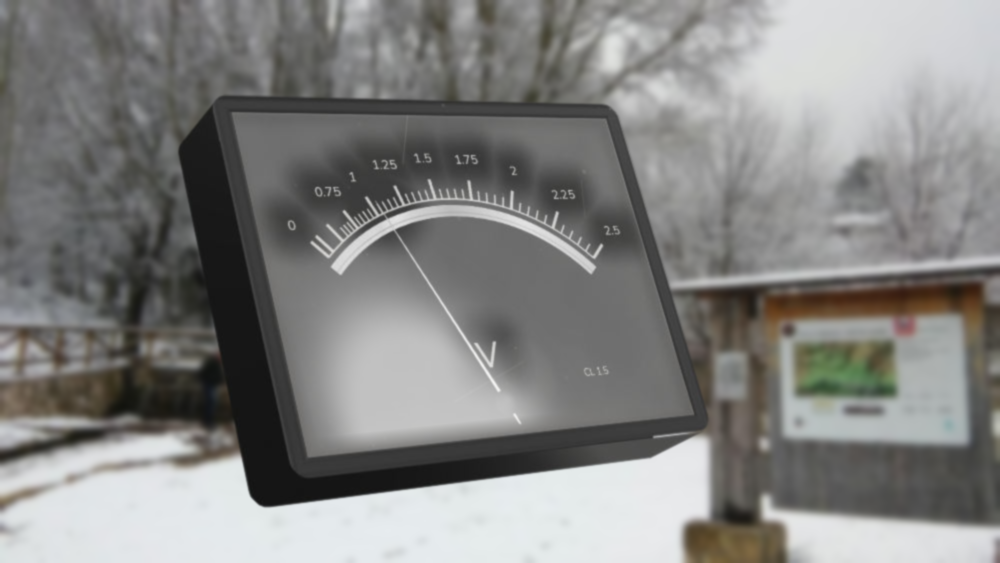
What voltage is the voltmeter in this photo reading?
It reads 1 V
